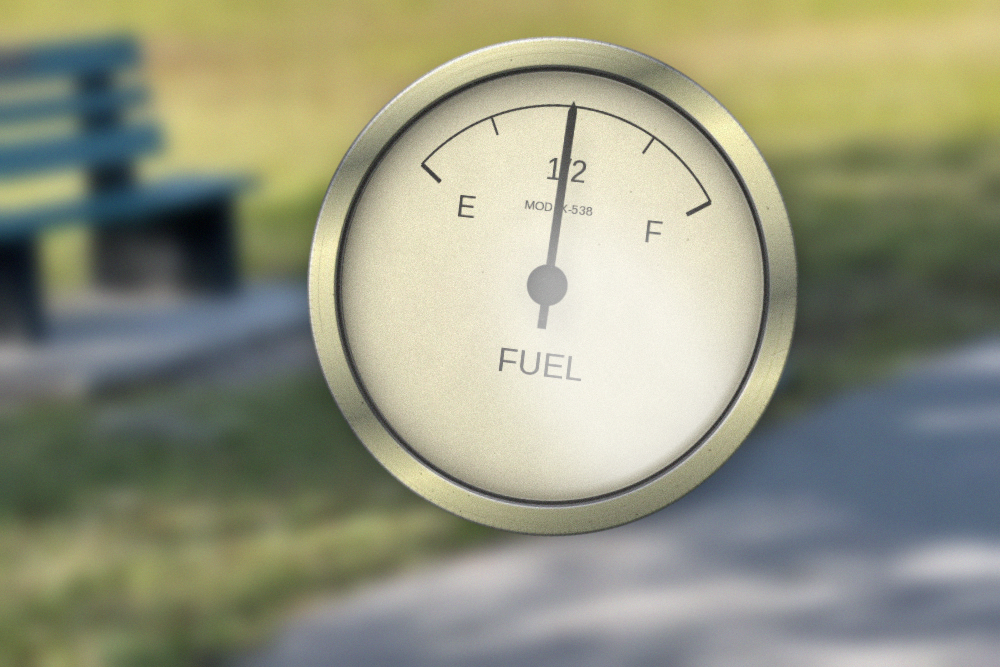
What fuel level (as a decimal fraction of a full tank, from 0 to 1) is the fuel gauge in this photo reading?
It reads 0.5
